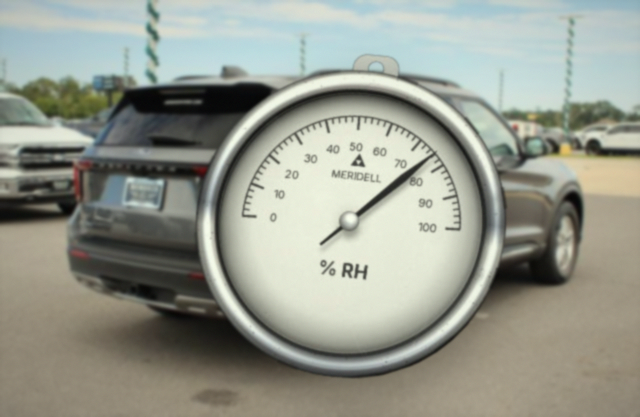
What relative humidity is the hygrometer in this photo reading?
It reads 76 %
